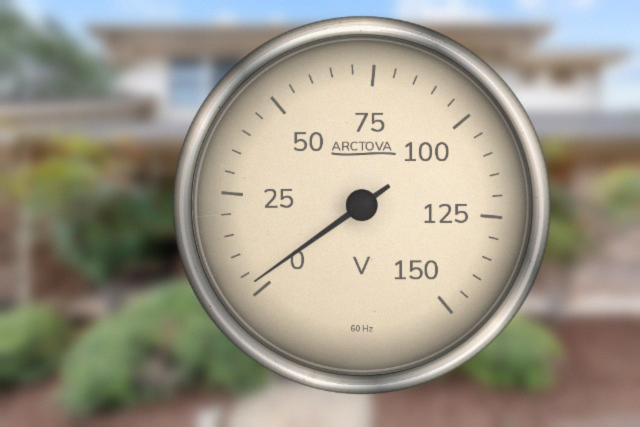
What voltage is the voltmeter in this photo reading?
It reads 2.5 V
